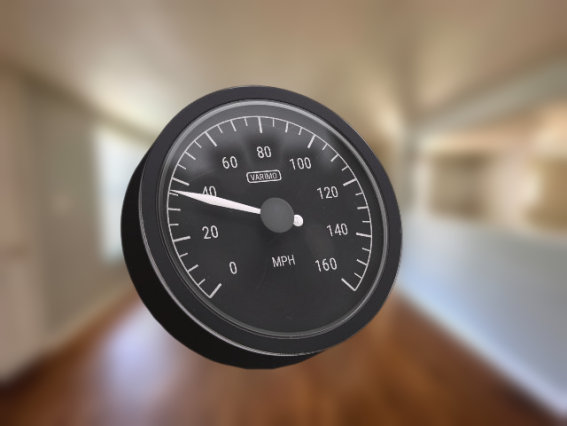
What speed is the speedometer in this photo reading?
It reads 35 mph
